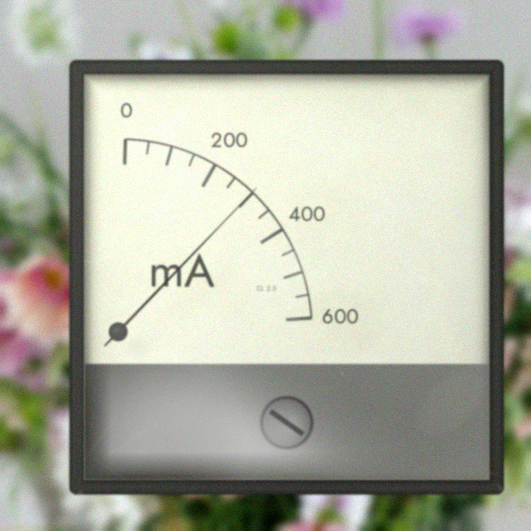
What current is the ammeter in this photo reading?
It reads 300 mA
